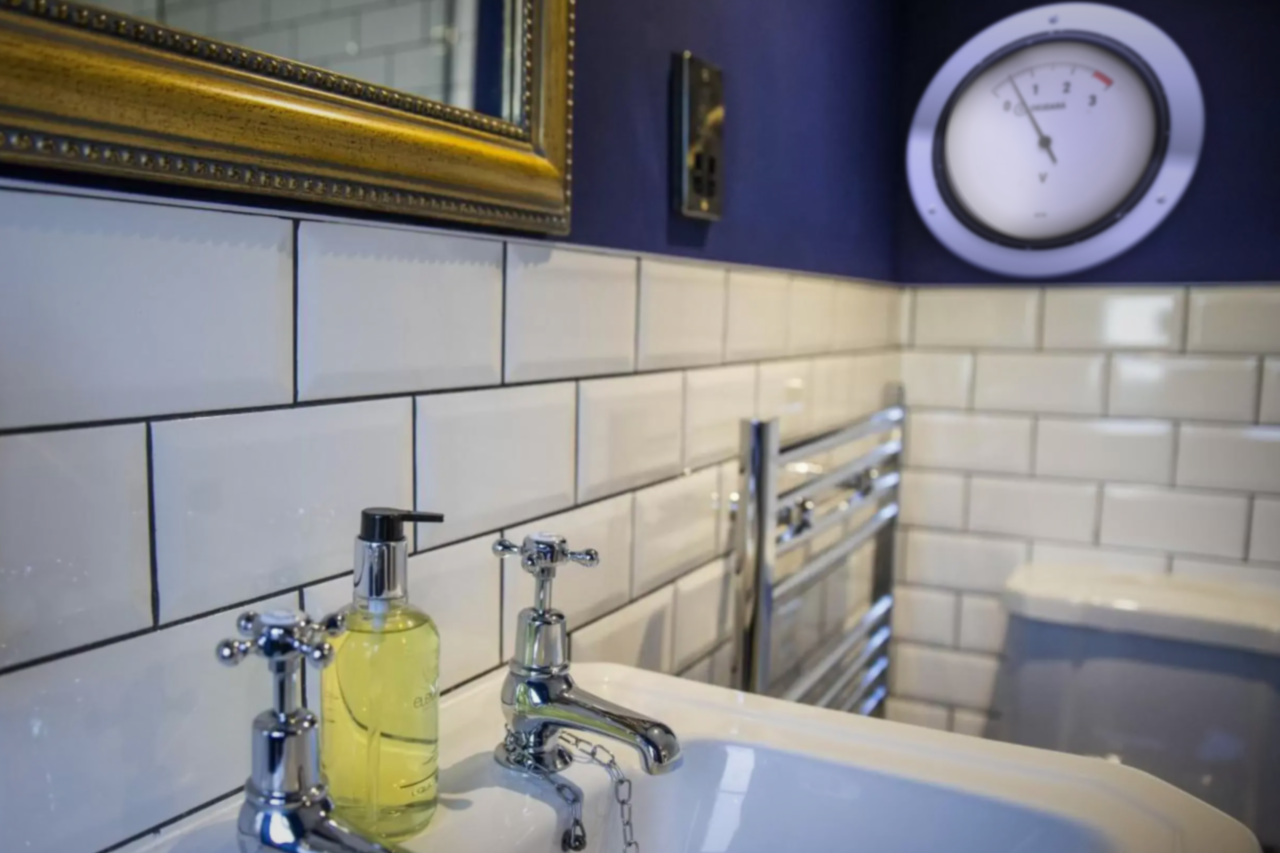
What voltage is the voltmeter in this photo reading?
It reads 0.5 V
